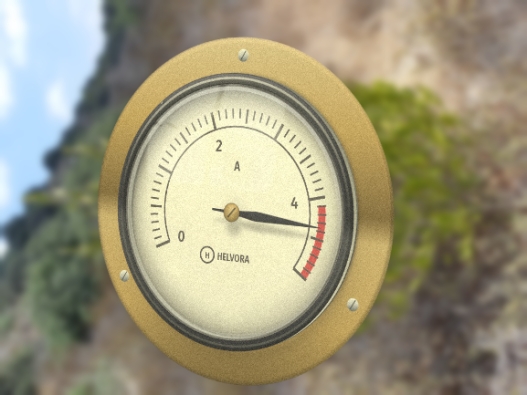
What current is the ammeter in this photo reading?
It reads 4.35 A
